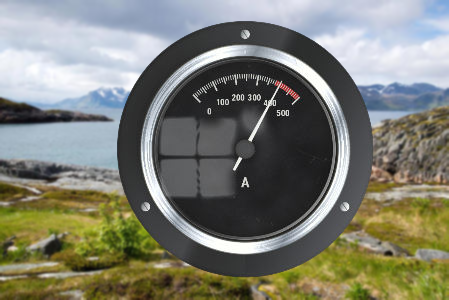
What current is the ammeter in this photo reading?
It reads 400 A
